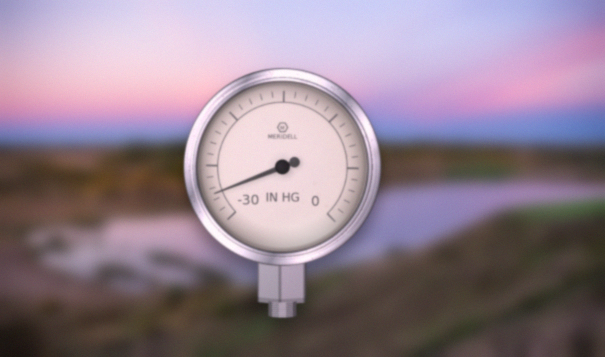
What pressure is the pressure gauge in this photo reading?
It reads -27.5 inHg
